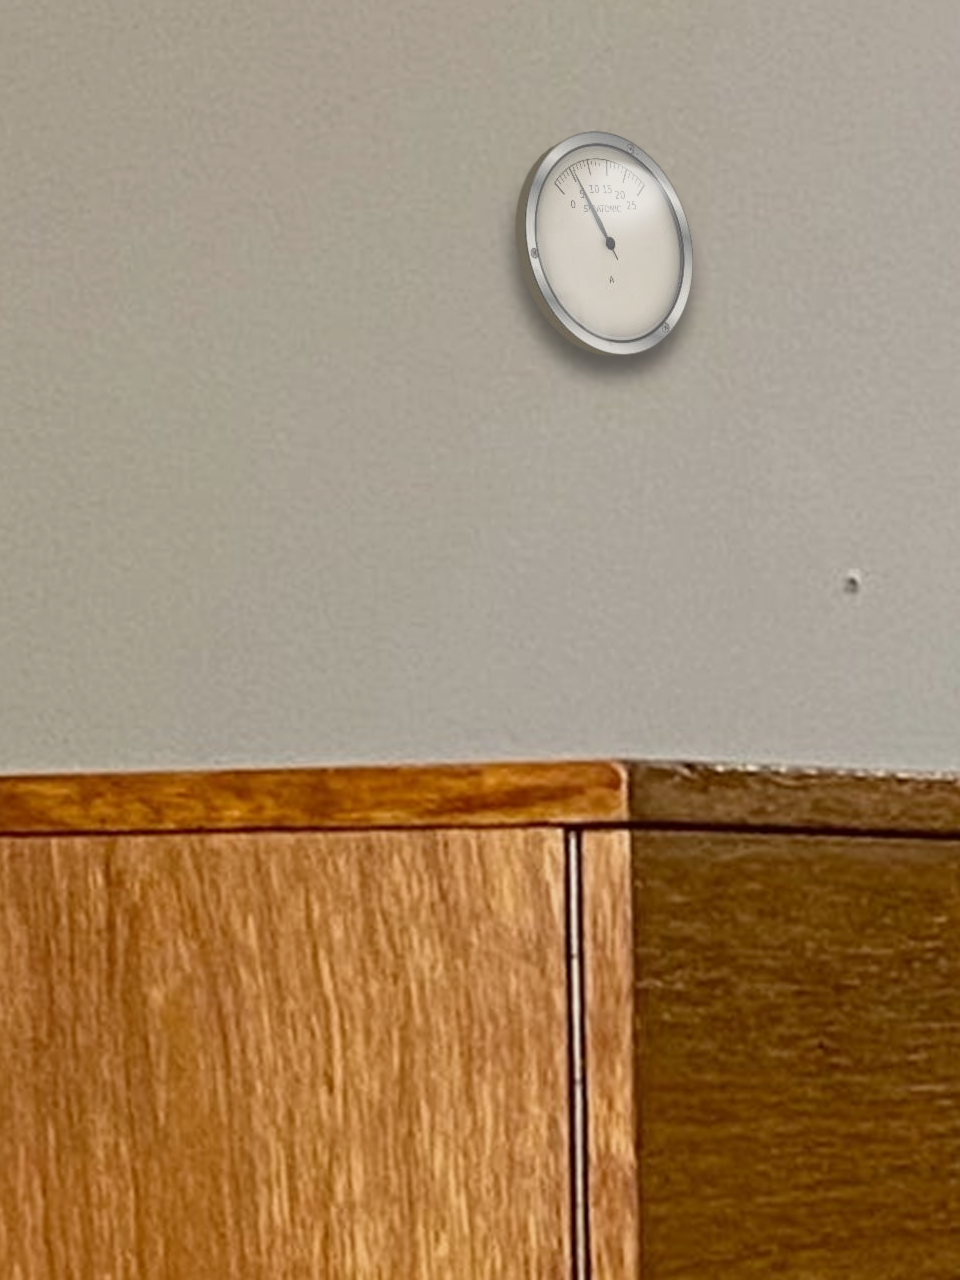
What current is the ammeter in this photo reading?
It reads 5 A
